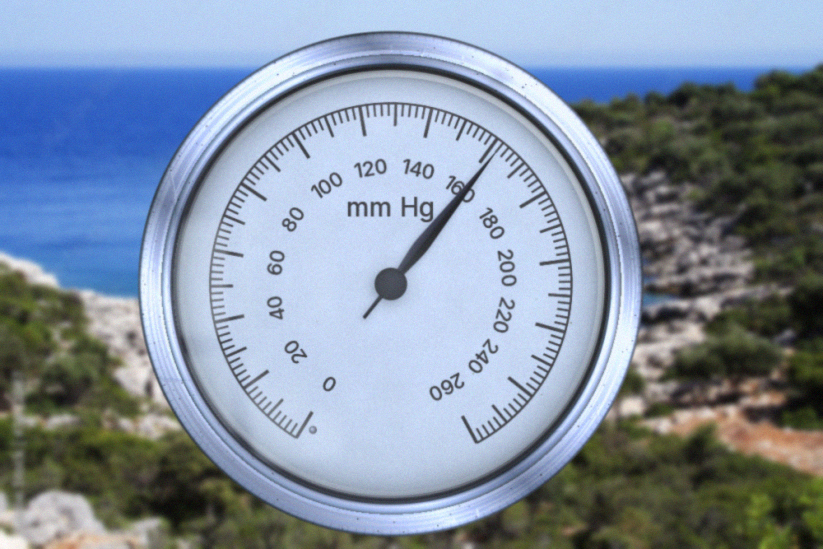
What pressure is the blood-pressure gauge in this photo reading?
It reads 162 mmHg
